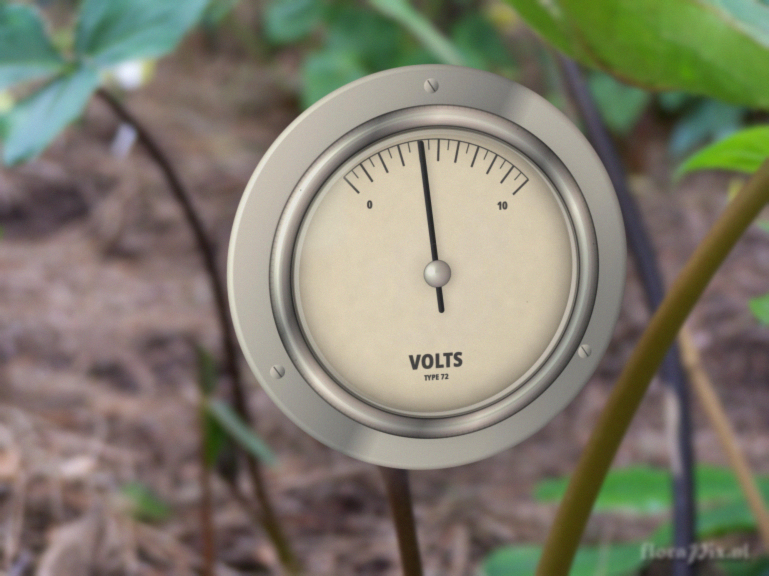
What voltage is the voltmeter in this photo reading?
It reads 4 V
